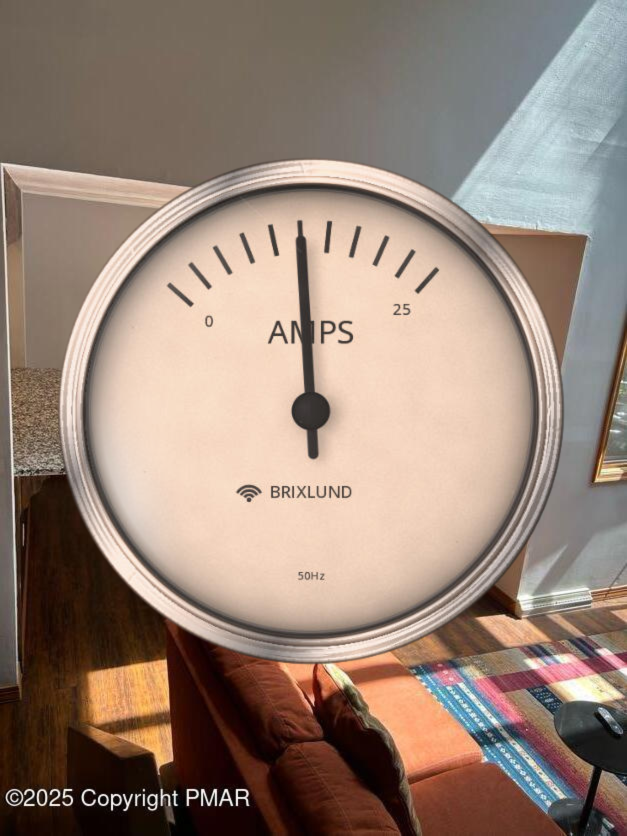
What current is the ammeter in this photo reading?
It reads 12.5 A
